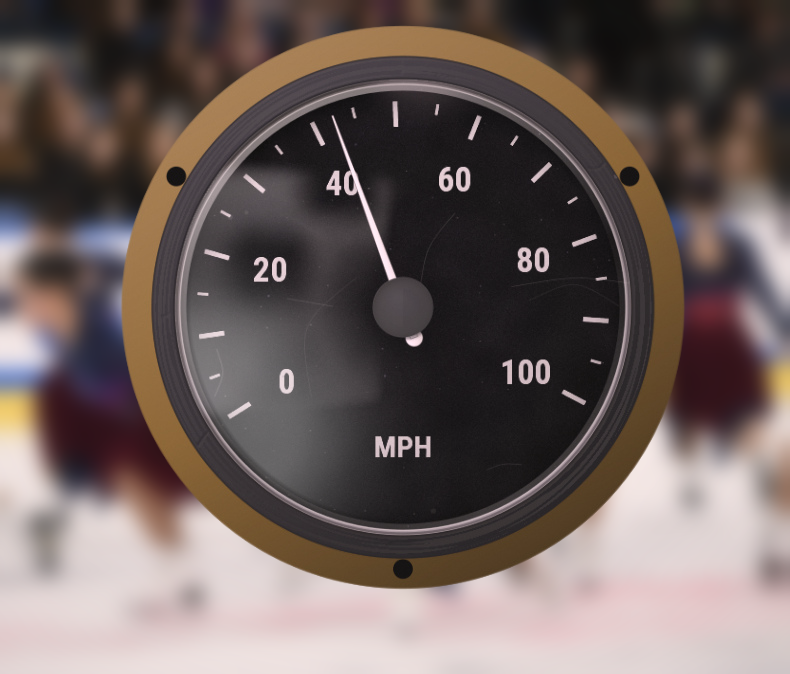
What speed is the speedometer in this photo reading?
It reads 42.5 mph
